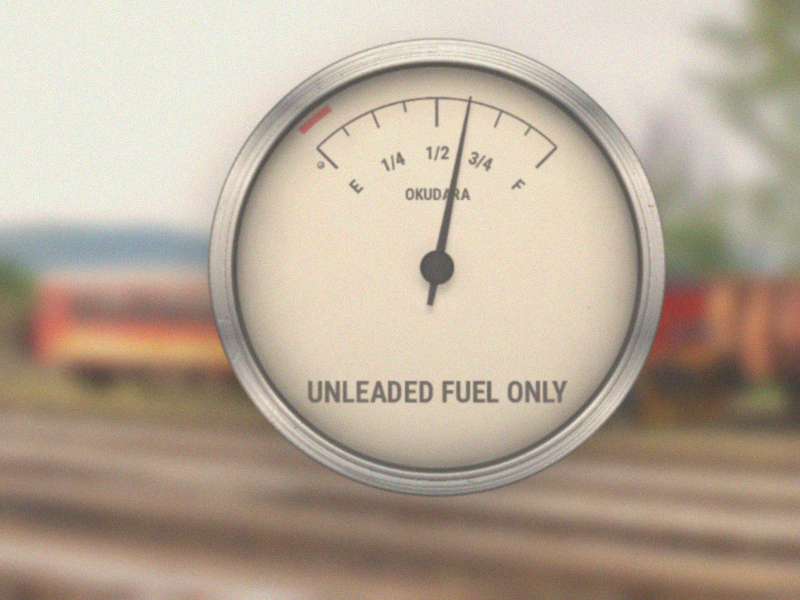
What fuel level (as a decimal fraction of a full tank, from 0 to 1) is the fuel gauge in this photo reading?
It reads 0.625
